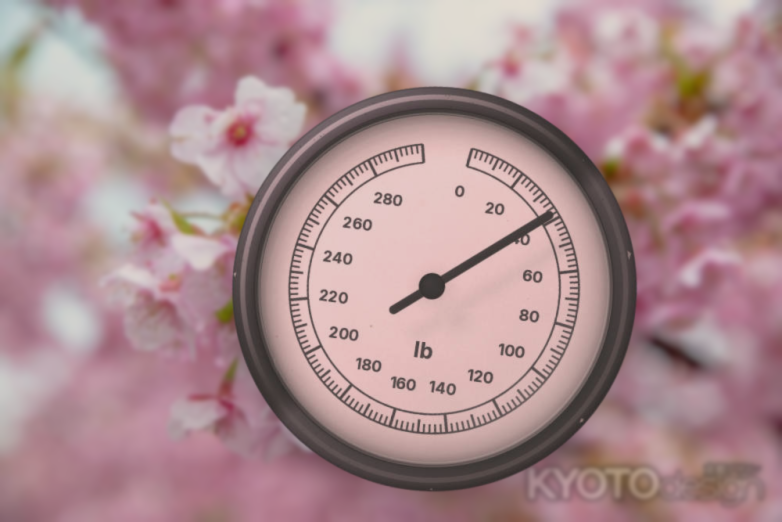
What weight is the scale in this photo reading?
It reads 38 lb
